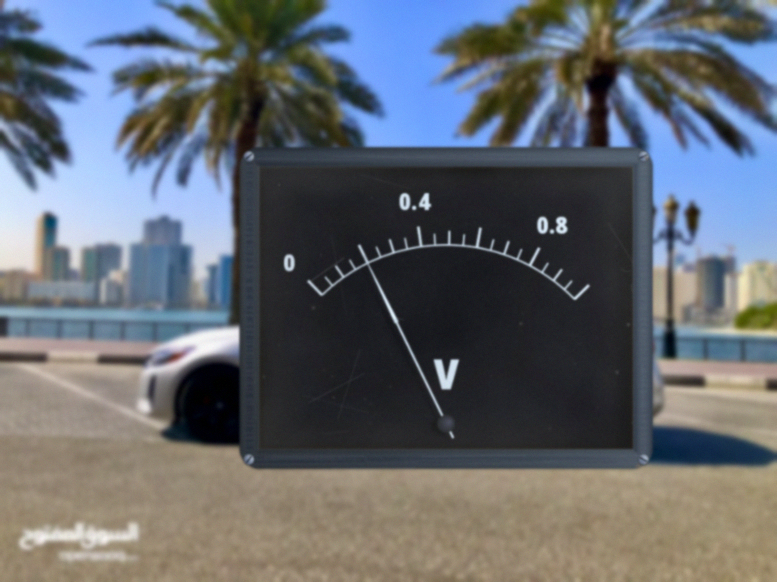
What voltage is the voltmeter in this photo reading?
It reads 0.2 V
